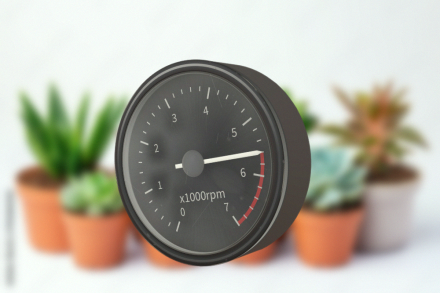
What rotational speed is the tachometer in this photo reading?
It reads 5600 rpm
